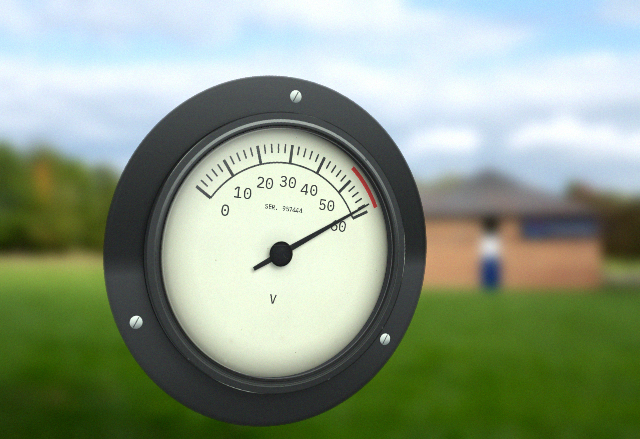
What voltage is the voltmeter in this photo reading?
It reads 58 V
